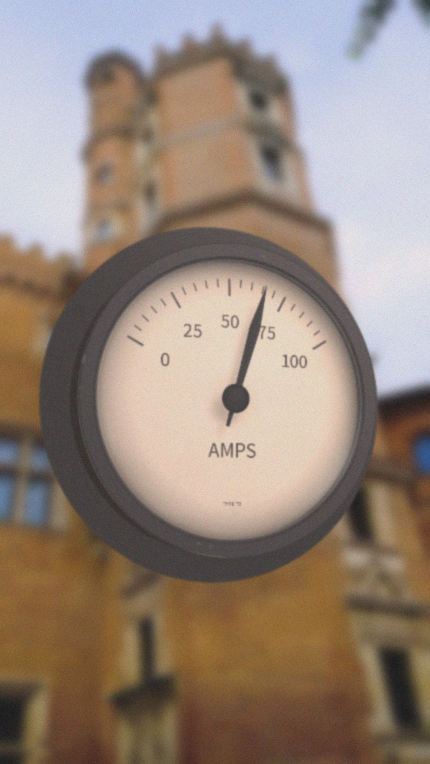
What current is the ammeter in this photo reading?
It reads 65 A
